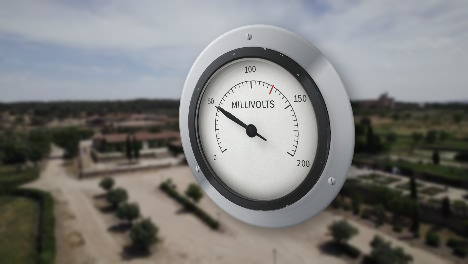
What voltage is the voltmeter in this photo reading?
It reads 50 mV
